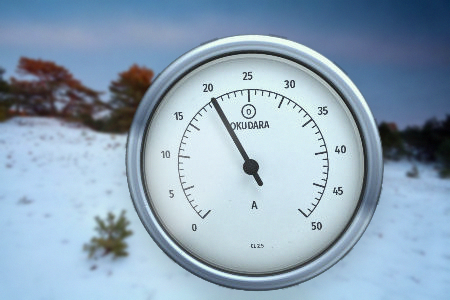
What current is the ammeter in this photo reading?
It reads 20 A
